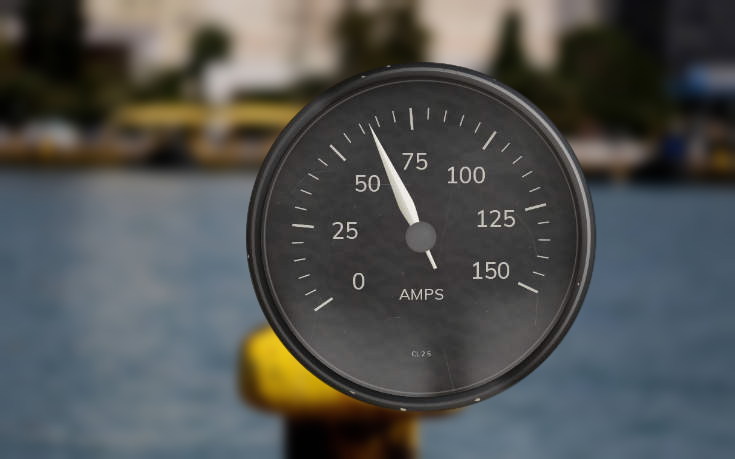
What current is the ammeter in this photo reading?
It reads 62.5 A
